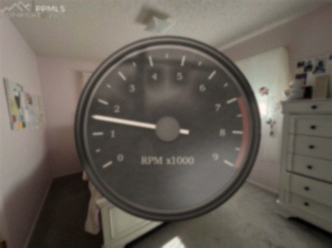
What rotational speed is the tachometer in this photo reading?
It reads 1500 rpm
